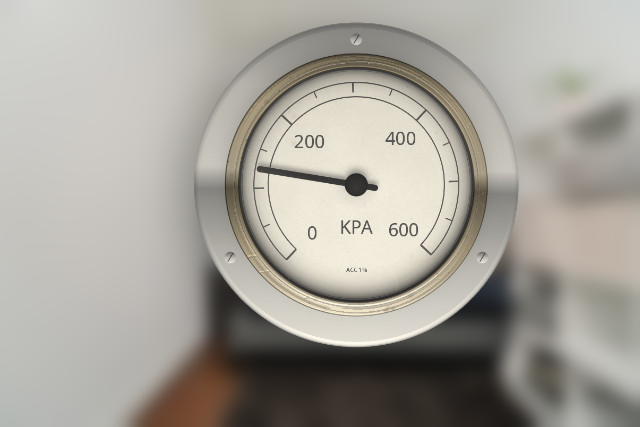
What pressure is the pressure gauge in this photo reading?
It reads 125 kPa
